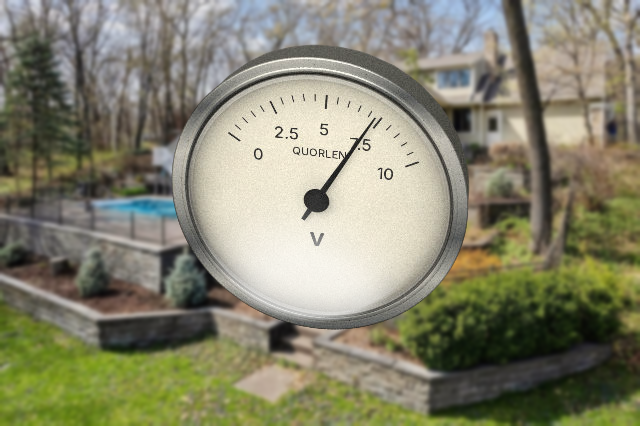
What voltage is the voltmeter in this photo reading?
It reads 7.25 V
